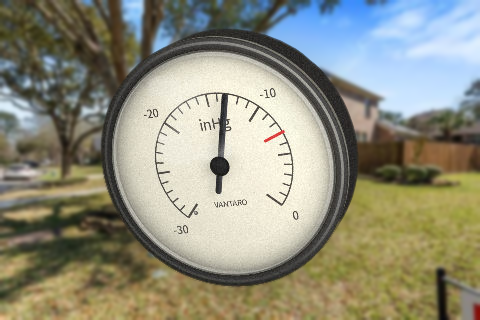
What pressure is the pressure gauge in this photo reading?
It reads -13 inHg
